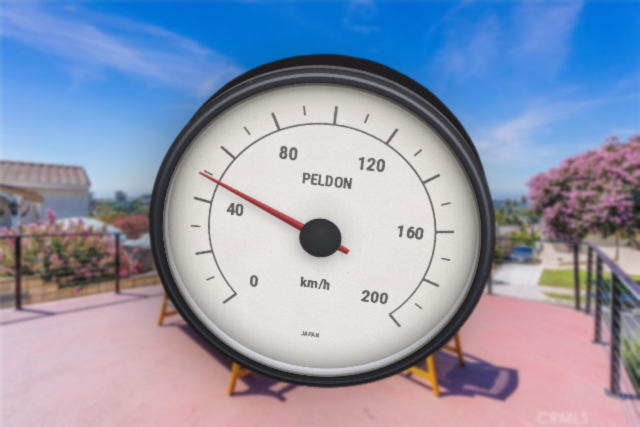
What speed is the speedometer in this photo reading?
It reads 50 km/h
